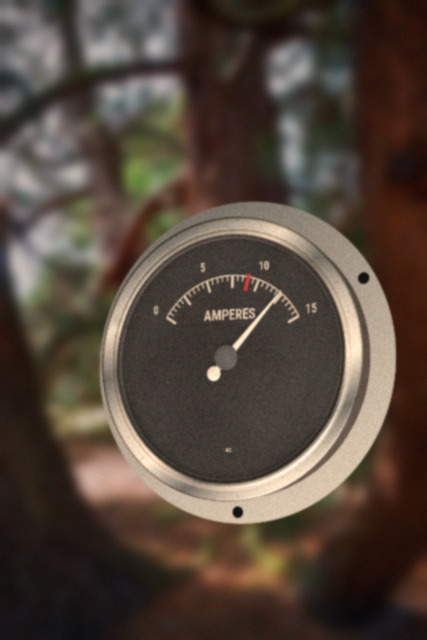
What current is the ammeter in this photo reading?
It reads 12.5 A
